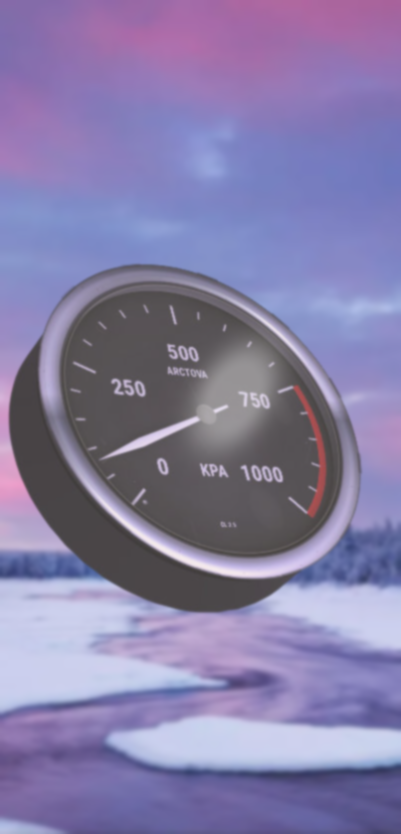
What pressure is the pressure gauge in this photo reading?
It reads 75 kPa
